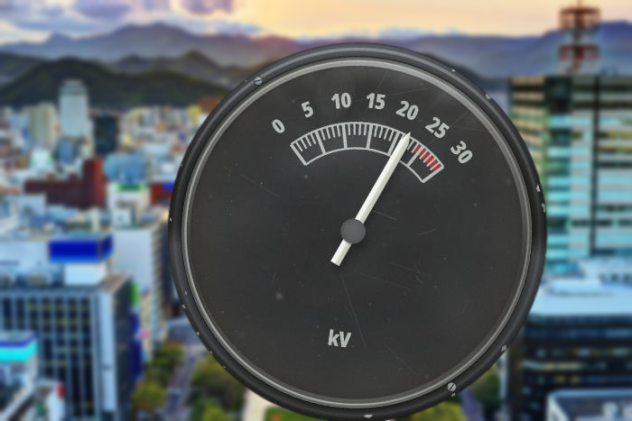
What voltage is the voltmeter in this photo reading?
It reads 22 kV
